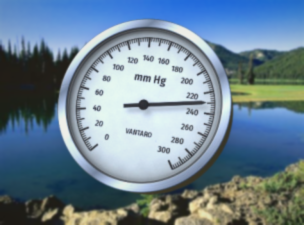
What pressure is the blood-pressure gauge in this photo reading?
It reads 230 mmHg
